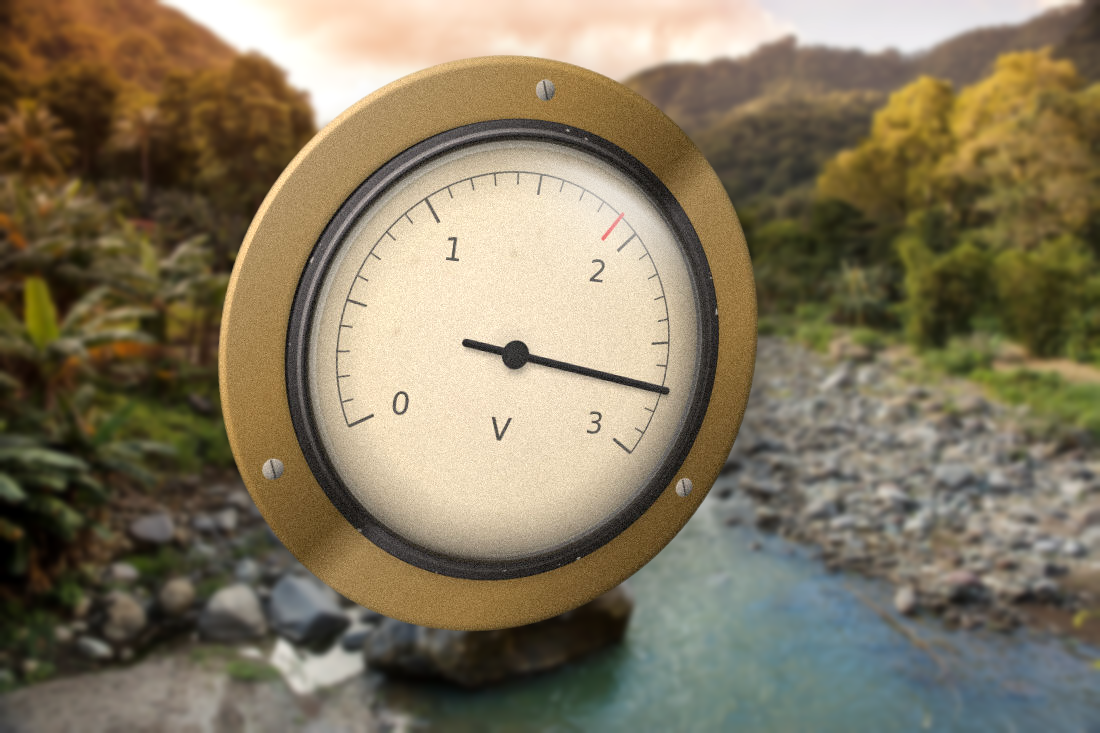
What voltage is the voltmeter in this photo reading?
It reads 2.7 V
